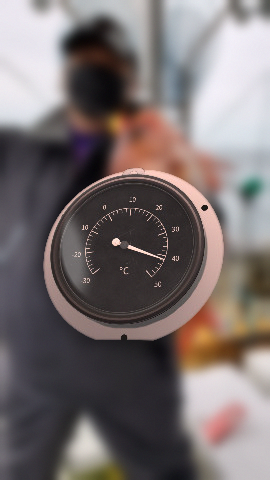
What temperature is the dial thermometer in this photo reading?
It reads 42 °C
